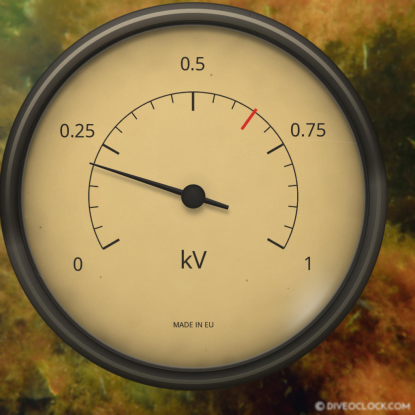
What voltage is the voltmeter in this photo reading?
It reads 0.2 kV
